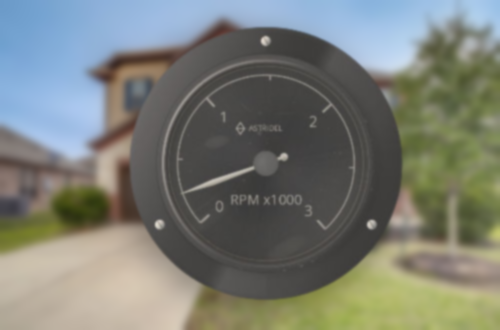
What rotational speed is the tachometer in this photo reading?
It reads 250 rpm
